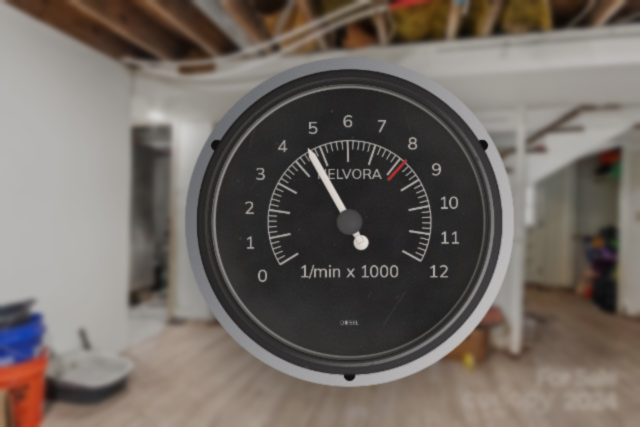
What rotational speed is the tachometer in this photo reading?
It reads 4600 rpm
